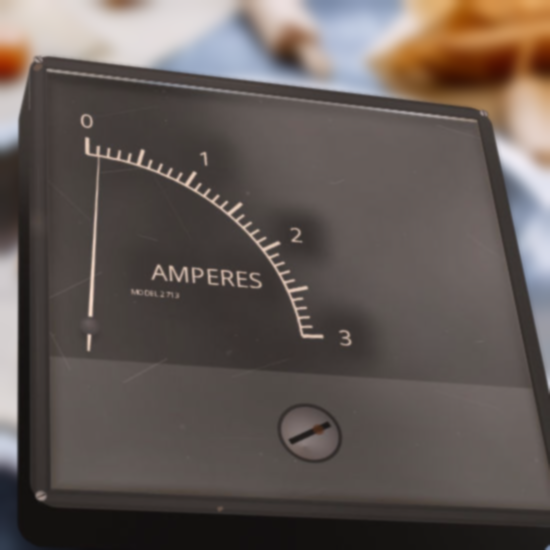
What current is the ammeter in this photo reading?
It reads 0.1 A
